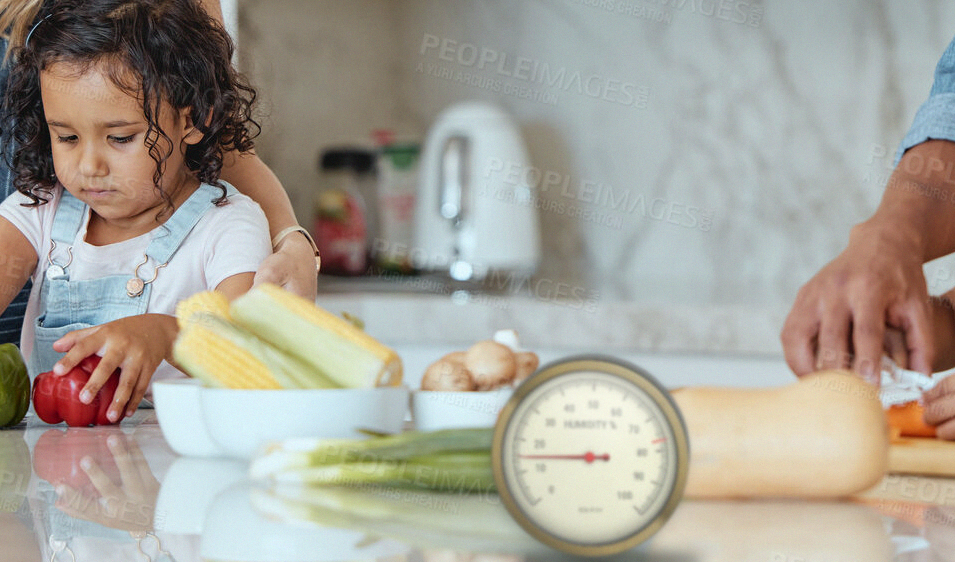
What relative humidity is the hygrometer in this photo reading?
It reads 15 %
